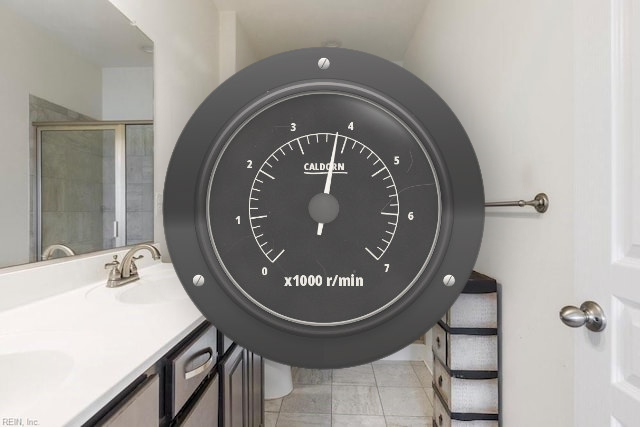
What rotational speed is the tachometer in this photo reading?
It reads 3800 rpm
